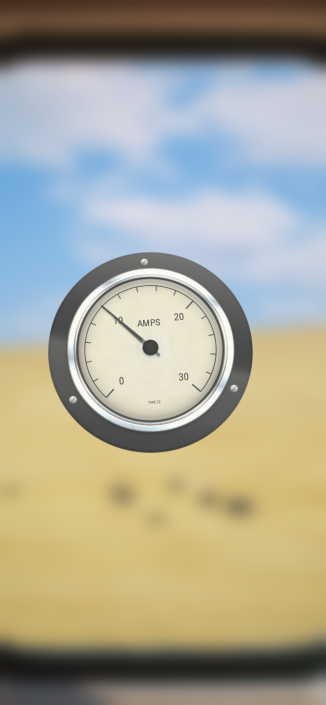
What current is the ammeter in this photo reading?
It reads 10 A
